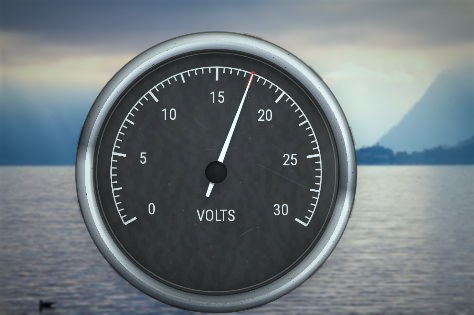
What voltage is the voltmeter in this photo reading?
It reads 17.5 V
